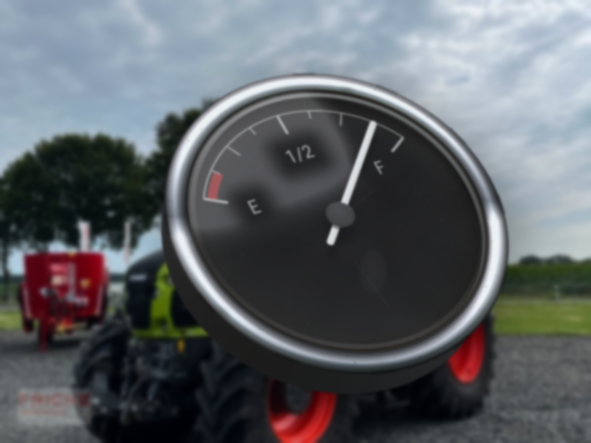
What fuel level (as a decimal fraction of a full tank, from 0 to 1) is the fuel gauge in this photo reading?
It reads 0.875
